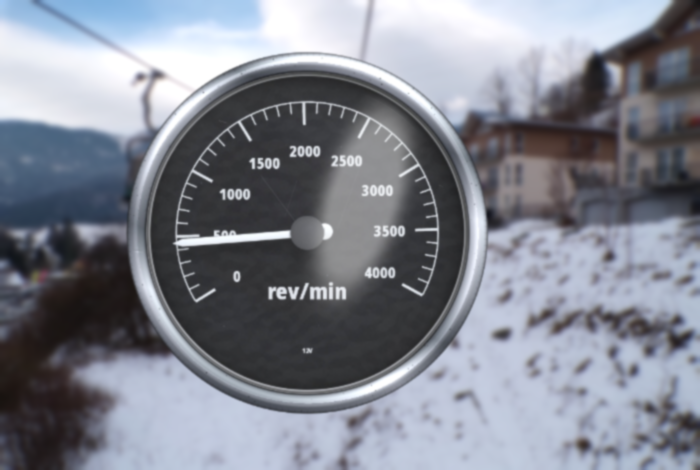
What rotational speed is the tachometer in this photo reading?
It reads 450 rpm
